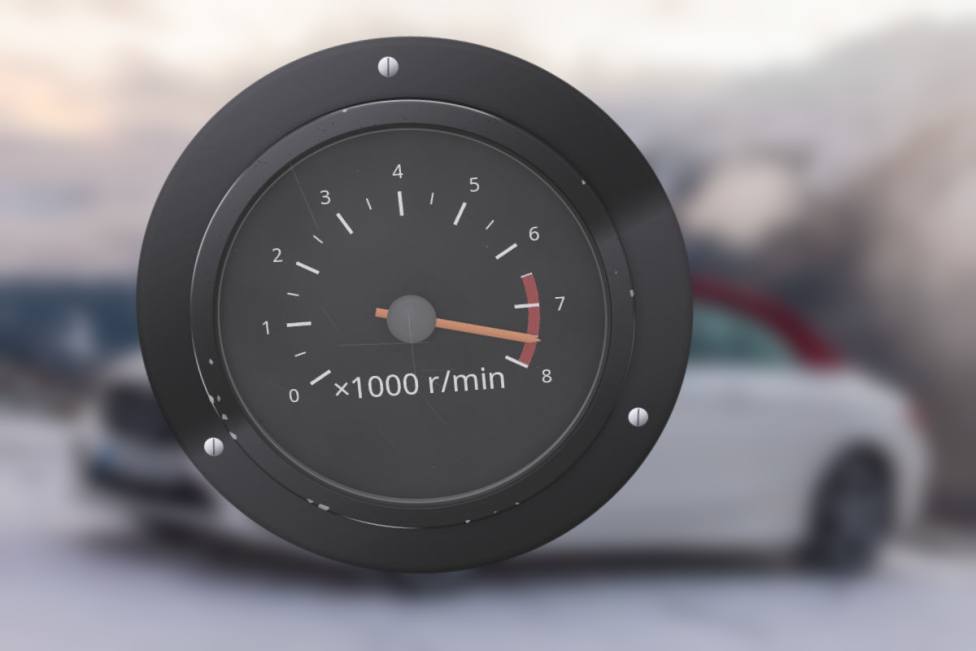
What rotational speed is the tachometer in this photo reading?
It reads 7500 rpm
